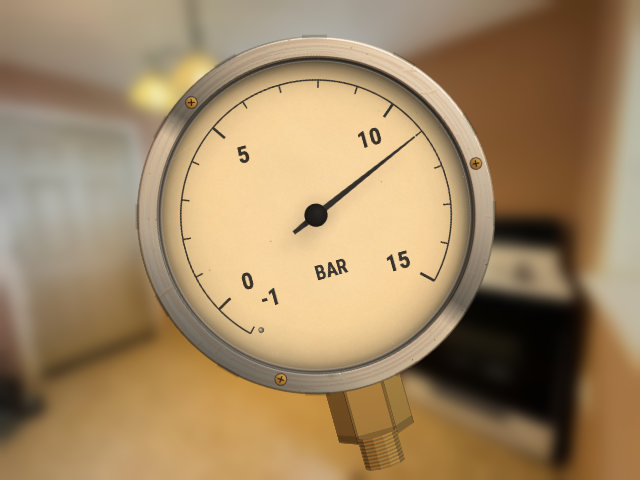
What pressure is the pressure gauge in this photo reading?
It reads 11 bar
